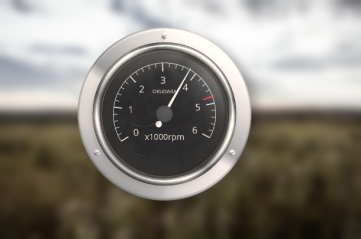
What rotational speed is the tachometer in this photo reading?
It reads 3800 rpm
